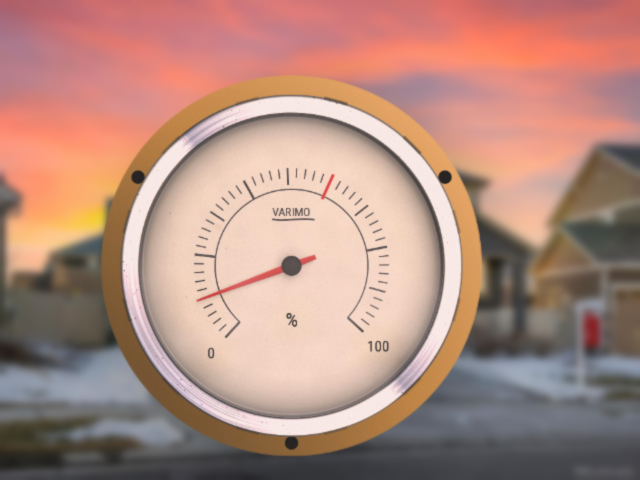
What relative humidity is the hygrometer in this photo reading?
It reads 10 %
